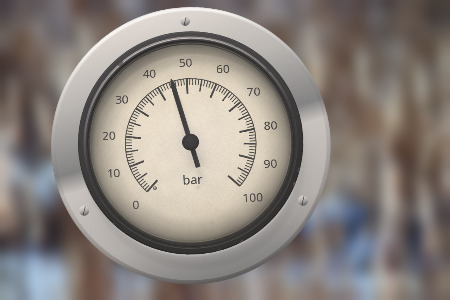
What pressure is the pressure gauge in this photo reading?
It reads 45 bar
